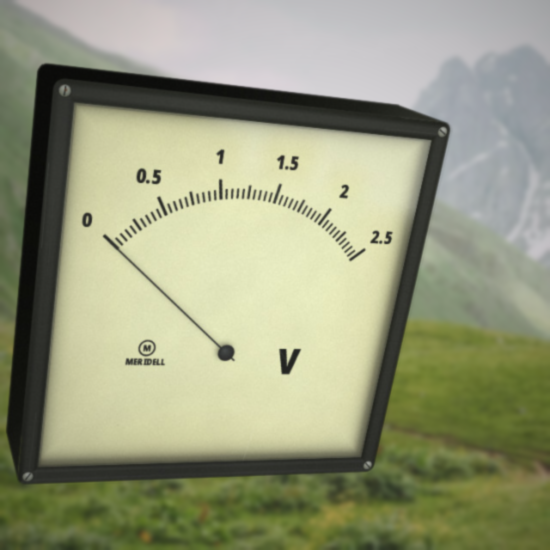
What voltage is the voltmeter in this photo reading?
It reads 0 V
